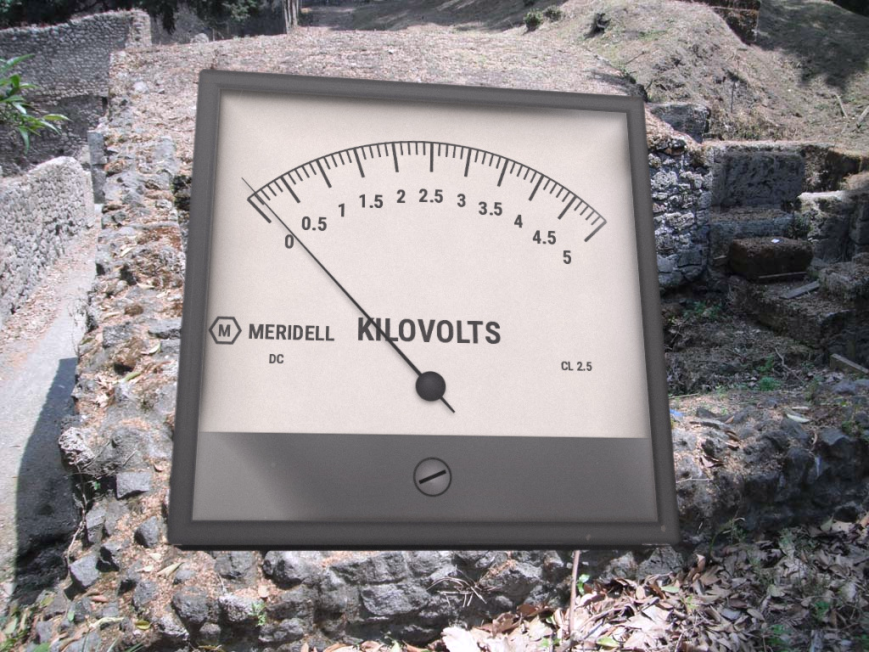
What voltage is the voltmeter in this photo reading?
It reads 0.1 kV
